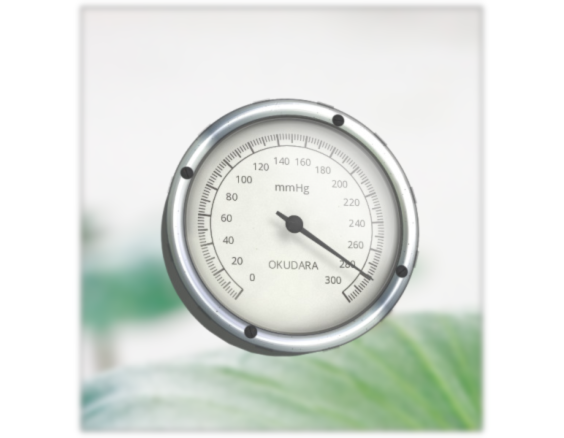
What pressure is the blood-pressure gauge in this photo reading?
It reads 280 mmHg
